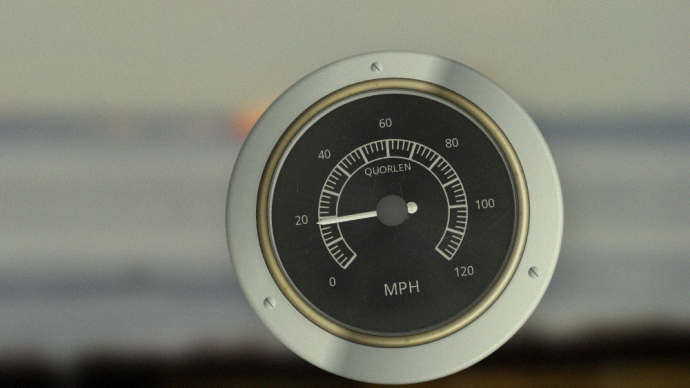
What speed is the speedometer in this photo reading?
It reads 18 mph
